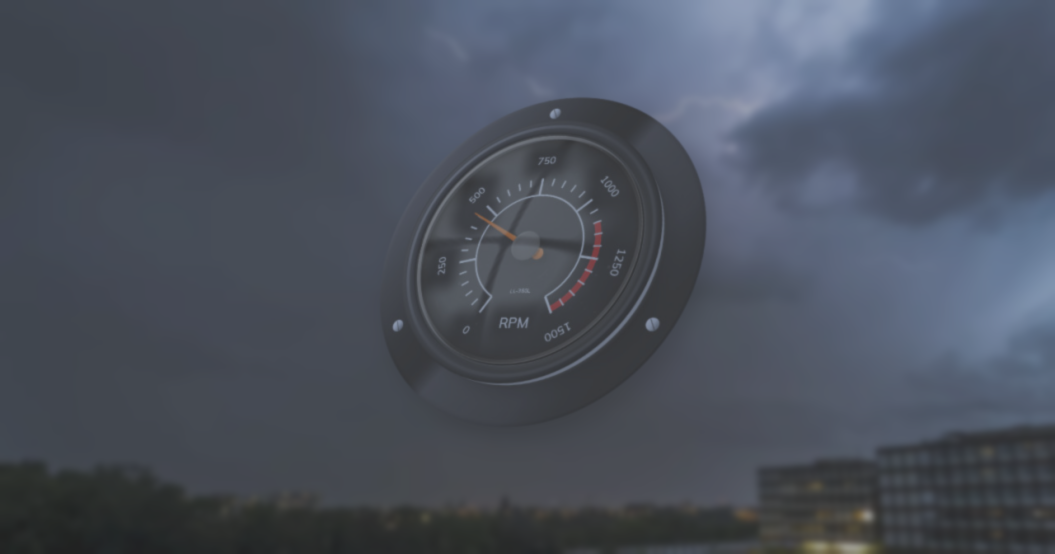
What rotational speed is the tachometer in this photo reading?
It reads 450 rpm
